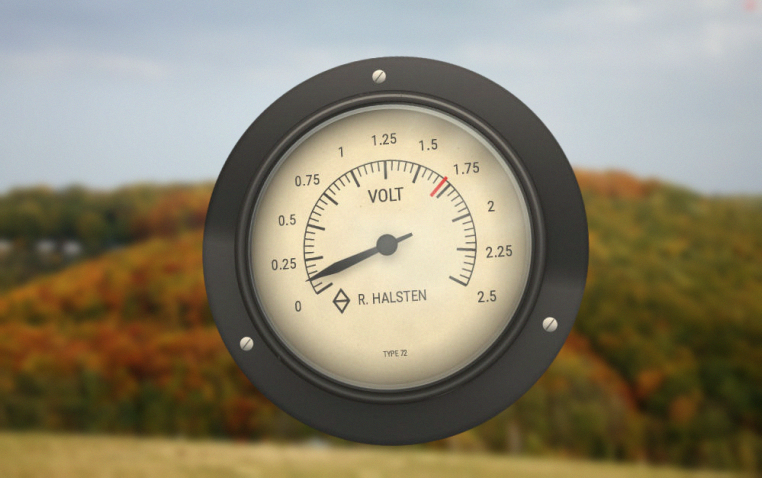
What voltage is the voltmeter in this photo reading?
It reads 0.1 V
